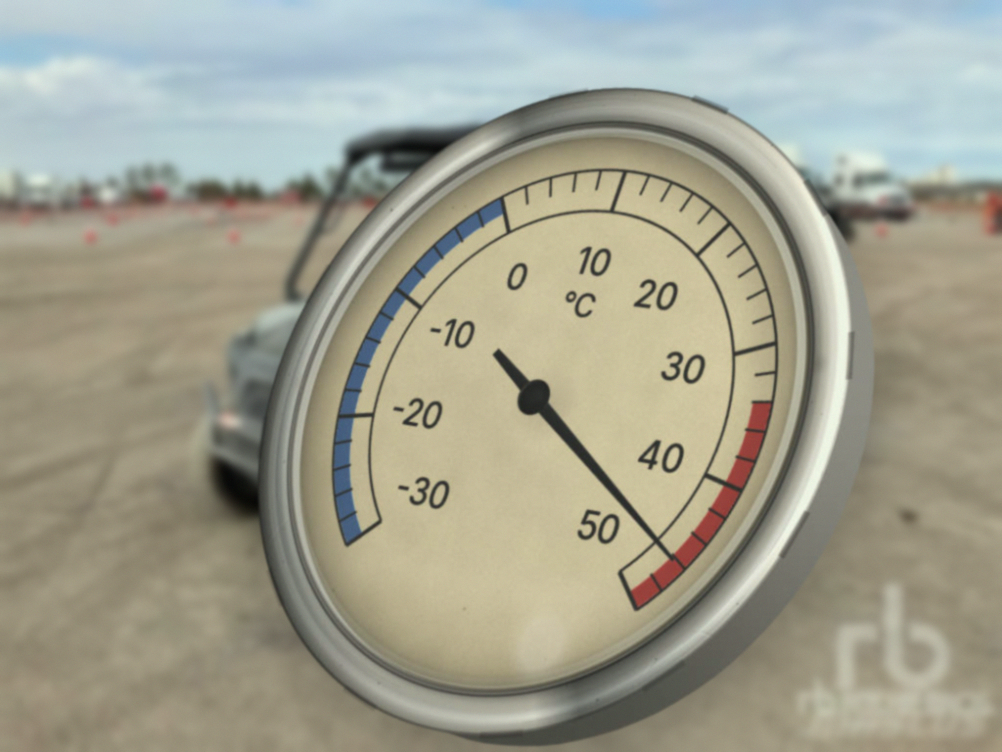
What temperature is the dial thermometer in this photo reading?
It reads 46 °C
